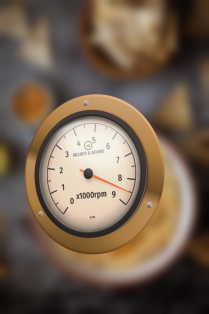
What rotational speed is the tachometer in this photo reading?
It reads 8500 rpm
